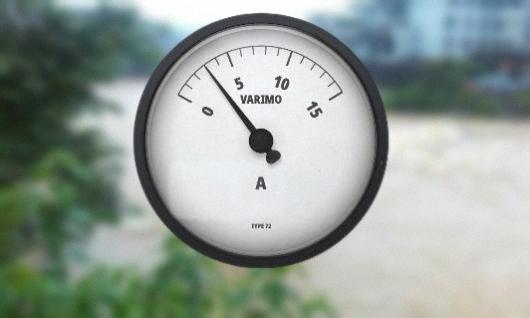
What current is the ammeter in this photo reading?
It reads 3 A
